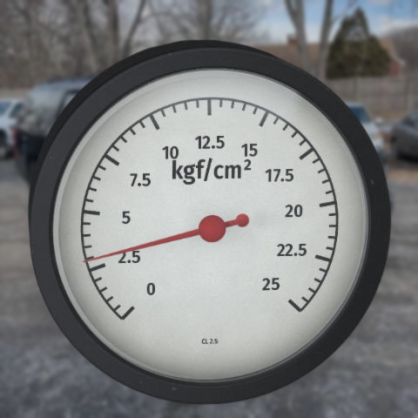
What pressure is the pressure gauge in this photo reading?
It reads 3 kg/cm²
